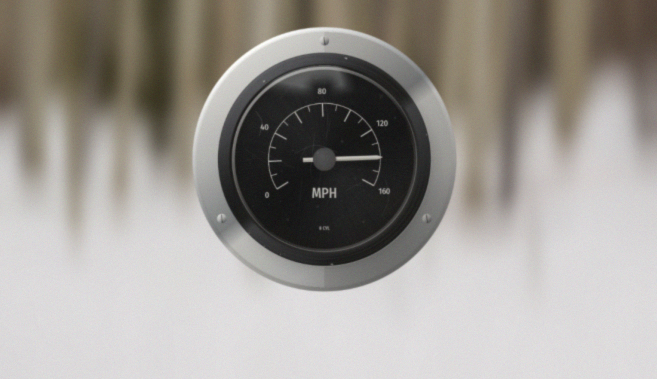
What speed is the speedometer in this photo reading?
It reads 140 mph
